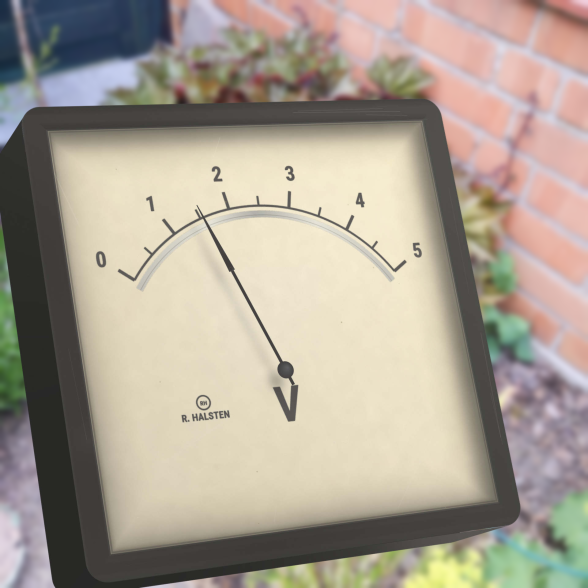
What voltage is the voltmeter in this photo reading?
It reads 1.5 V
